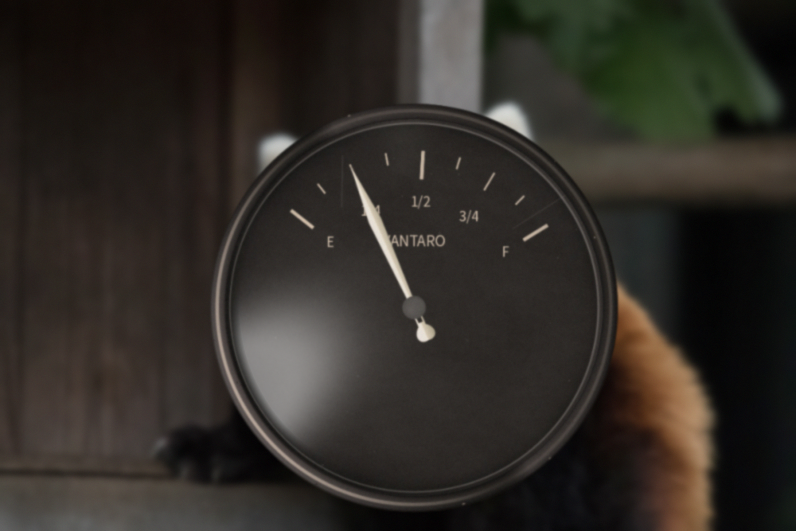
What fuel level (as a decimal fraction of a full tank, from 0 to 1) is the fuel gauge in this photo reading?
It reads 0.25
